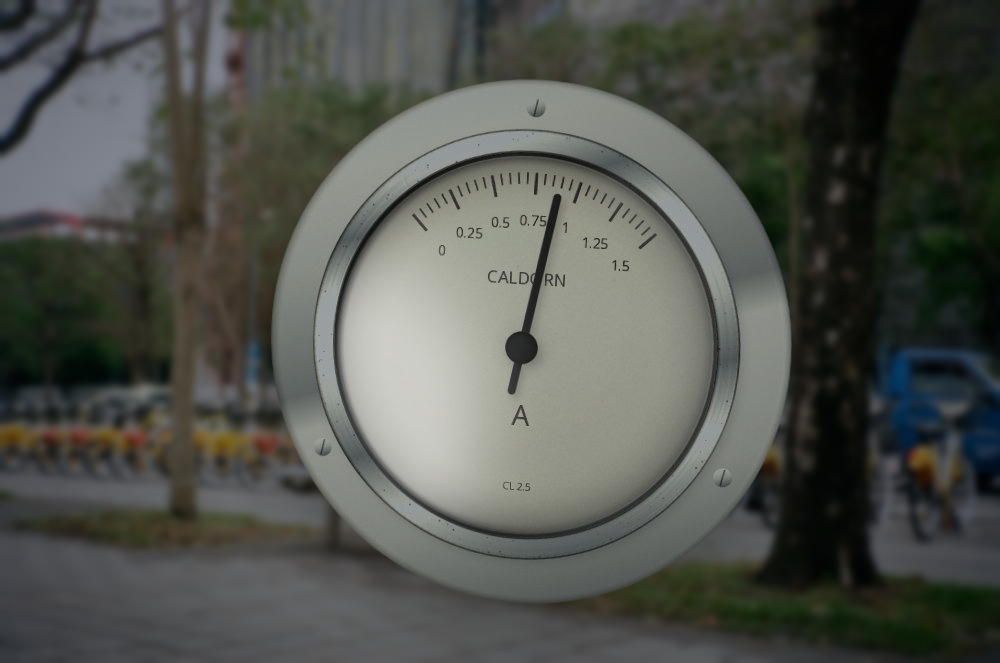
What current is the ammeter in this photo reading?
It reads 0.9 A
